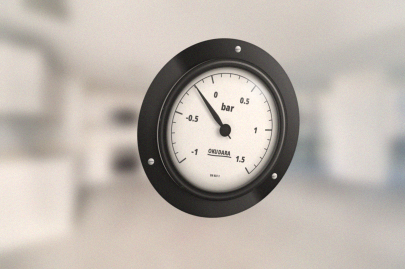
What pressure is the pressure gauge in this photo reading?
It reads -0.2 bar
